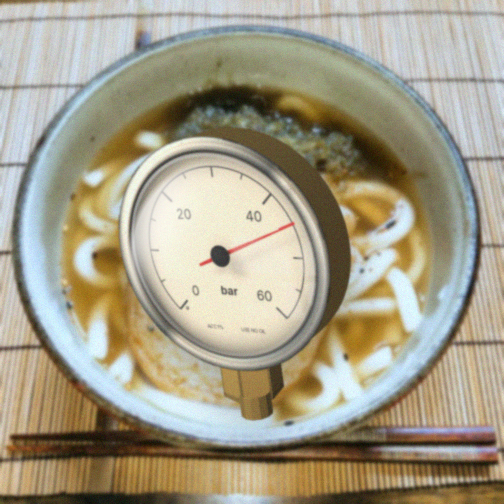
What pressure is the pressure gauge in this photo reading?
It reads 45 bar
